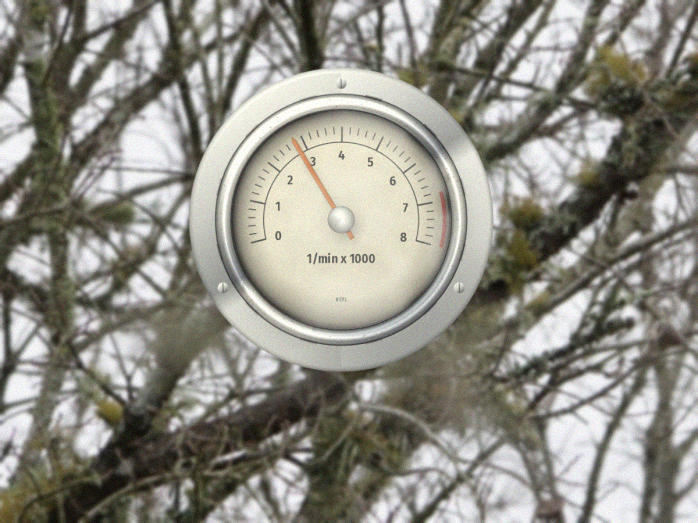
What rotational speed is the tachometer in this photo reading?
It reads 2800 rpm
